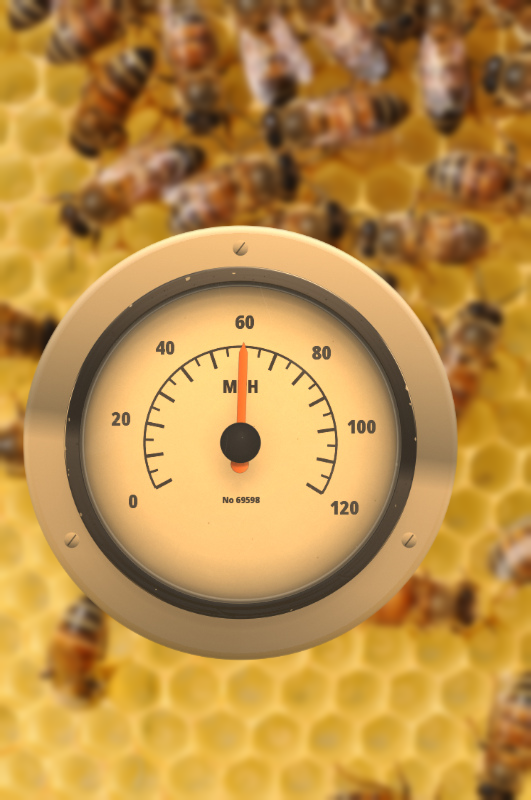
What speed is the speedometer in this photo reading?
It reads 60 mph
